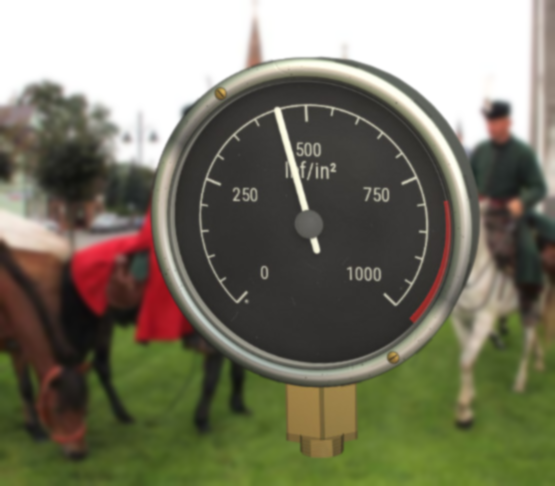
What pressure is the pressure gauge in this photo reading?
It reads 450 psi
